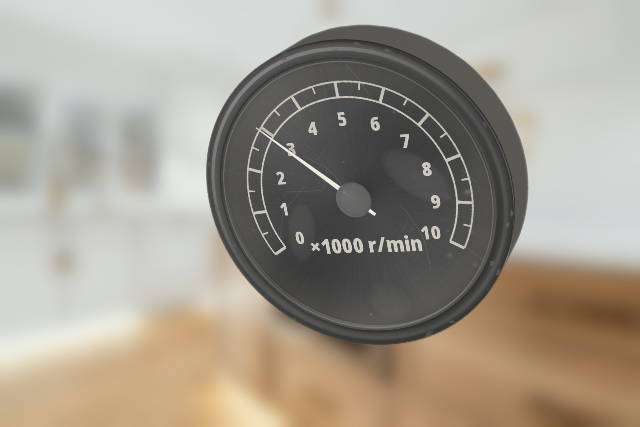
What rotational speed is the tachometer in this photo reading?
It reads 3000 rpm
